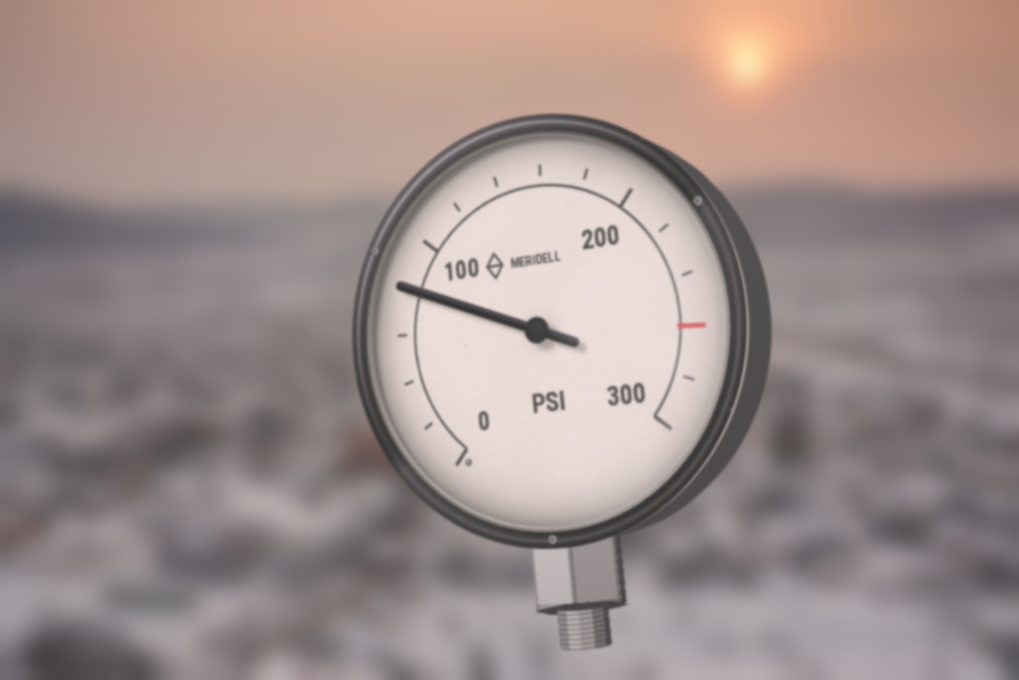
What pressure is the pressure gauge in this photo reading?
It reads 80 psi
